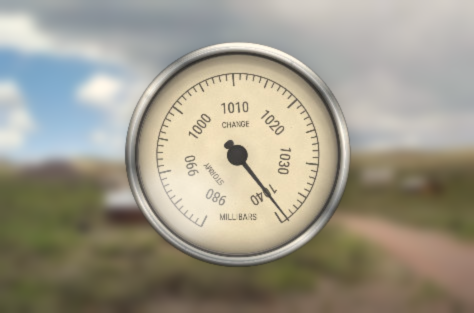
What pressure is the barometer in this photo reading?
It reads 1039 mbar
